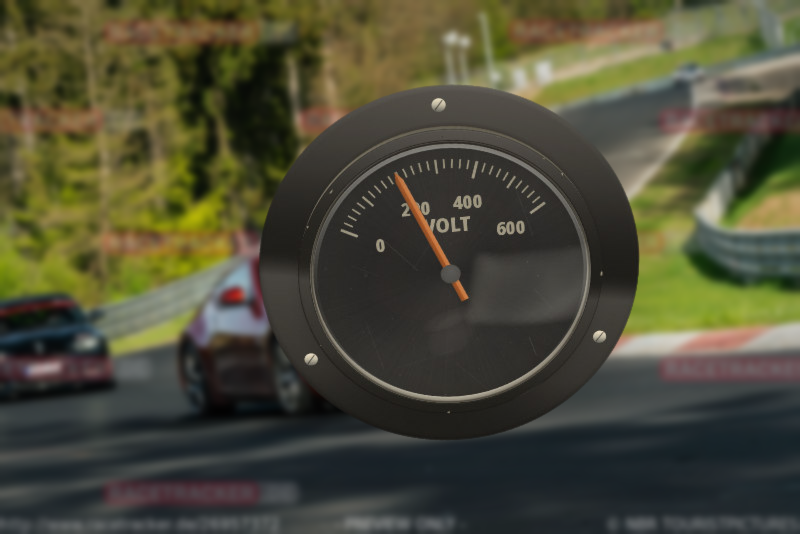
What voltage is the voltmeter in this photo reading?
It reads 200 V
